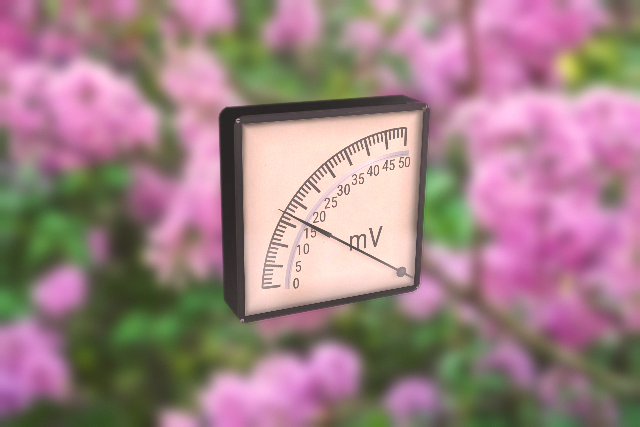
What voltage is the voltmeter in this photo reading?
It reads 17 mV
